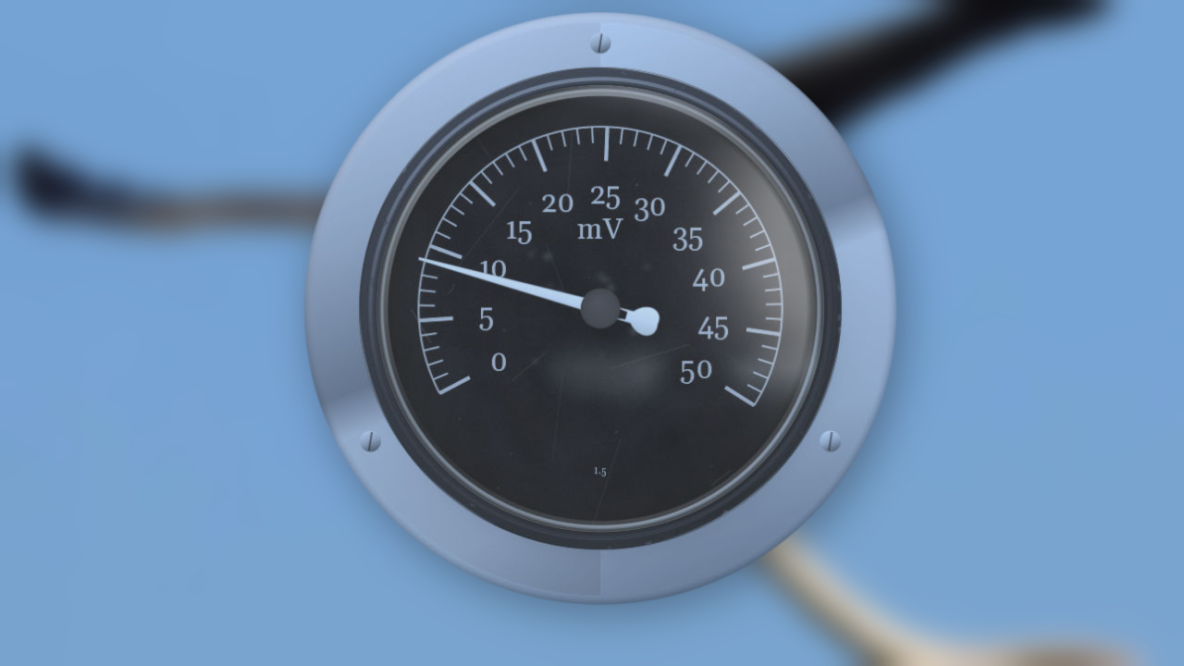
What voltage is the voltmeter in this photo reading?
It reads 9 mV
